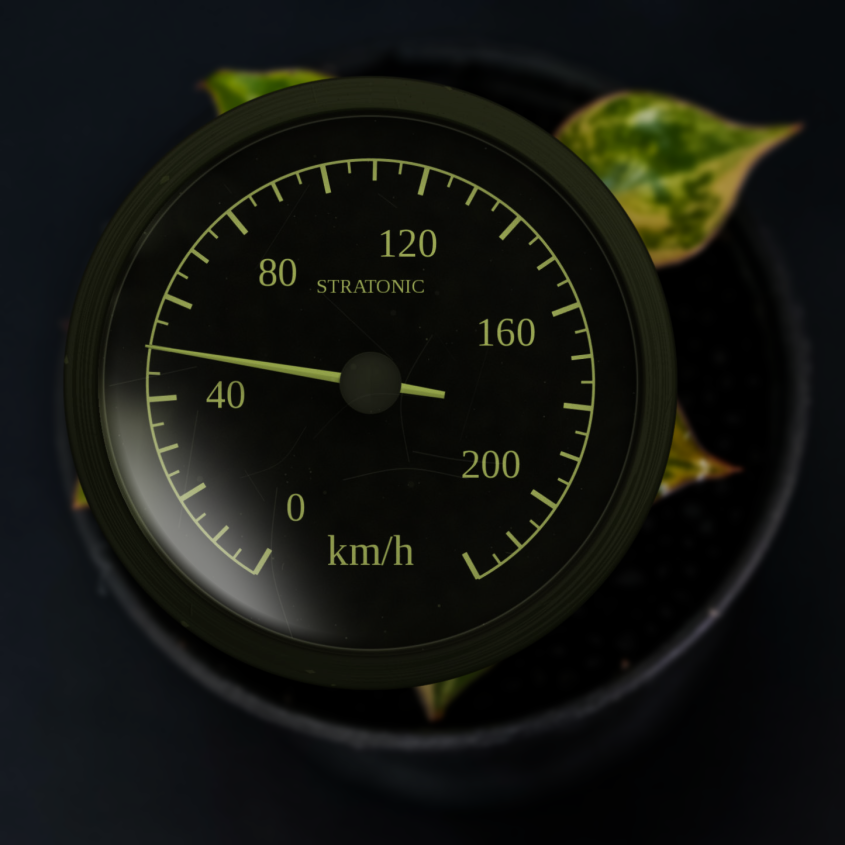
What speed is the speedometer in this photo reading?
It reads 50 km/h
